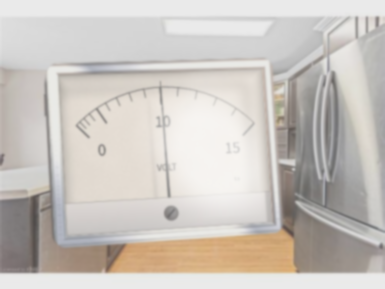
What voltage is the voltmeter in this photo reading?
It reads 10 V
